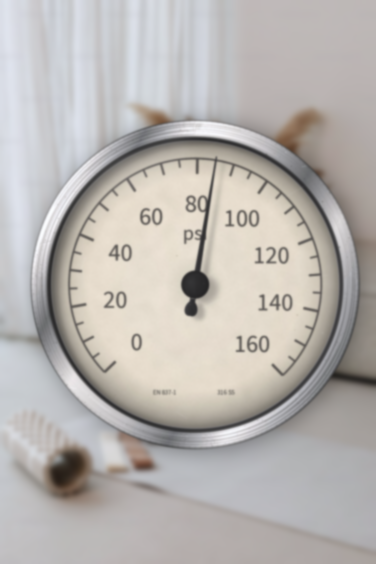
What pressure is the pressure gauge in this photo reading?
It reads 85 psi
